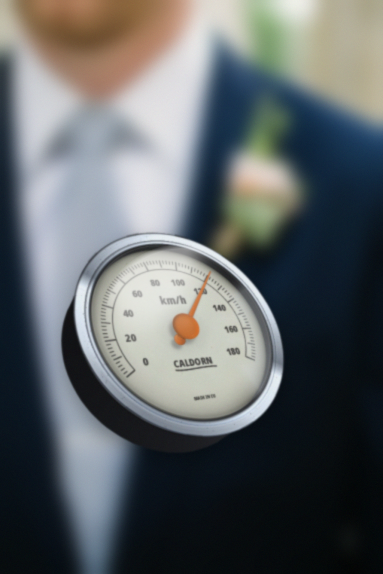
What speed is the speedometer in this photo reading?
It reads 120 km/h
